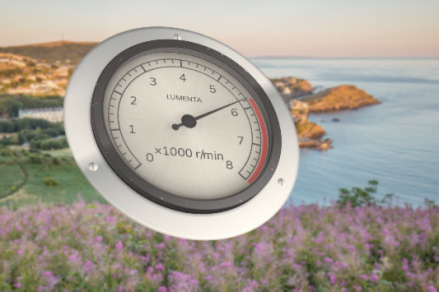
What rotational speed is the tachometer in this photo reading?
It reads 5800 rpm
